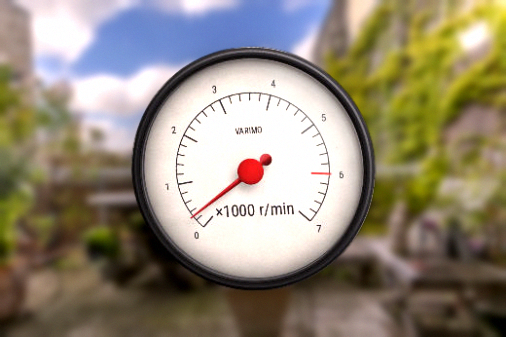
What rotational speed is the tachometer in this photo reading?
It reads 300 rpm
